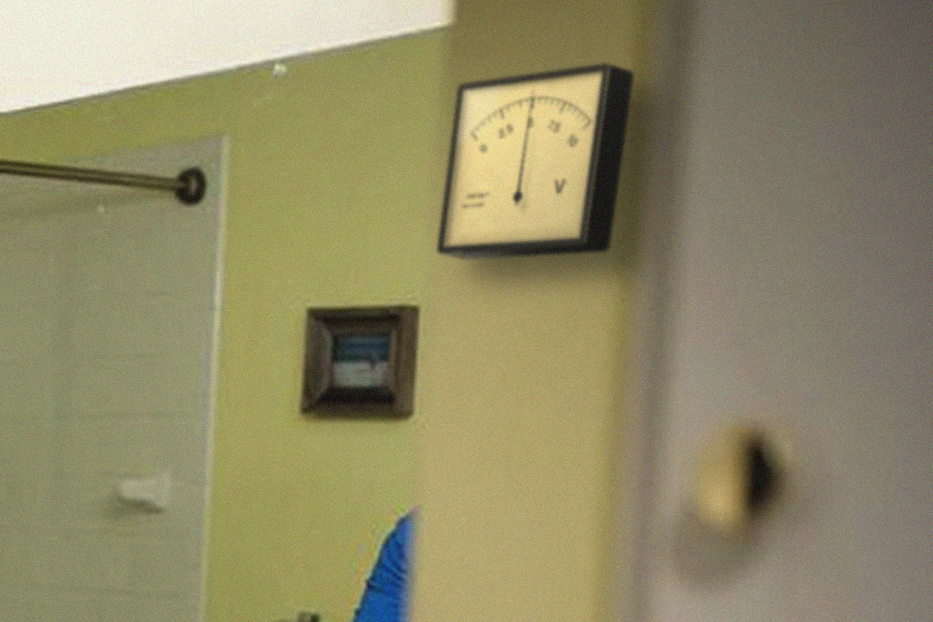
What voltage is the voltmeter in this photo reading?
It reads 5 V
